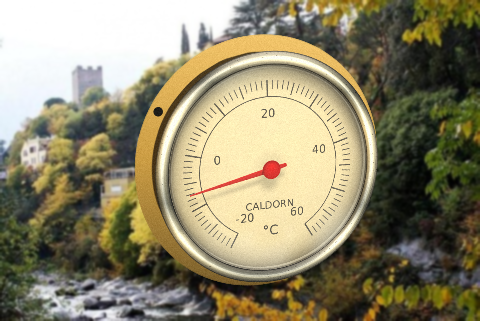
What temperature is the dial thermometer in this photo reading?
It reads -7 °C
